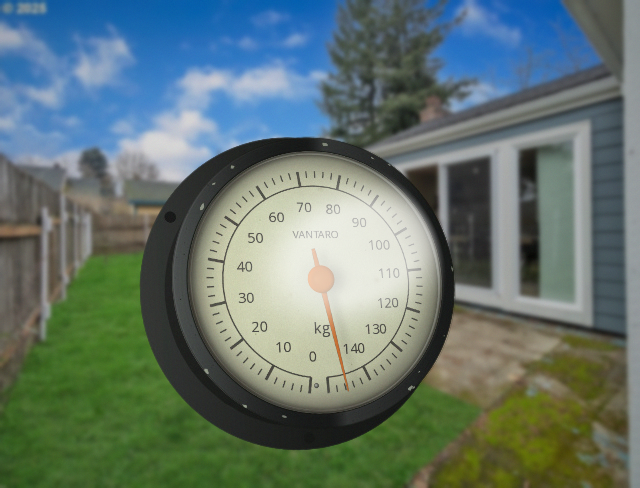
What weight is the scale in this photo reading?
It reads 146 kg
